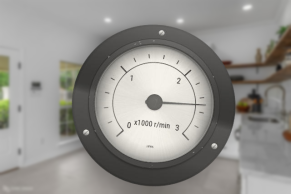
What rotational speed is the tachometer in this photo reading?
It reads 2500 rpm
